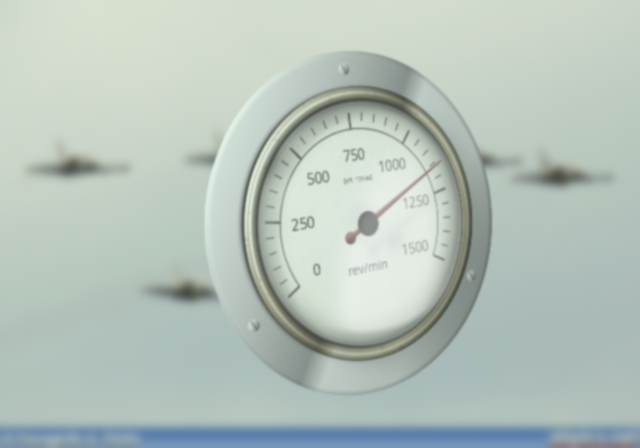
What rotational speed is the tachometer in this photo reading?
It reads 1150 rpm
